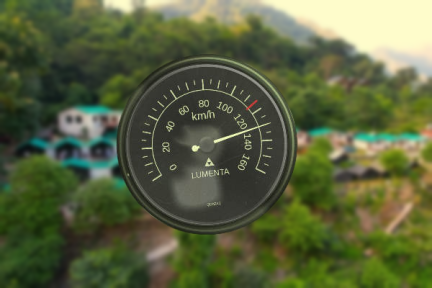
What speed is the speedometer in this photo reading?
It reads 130 km/h
